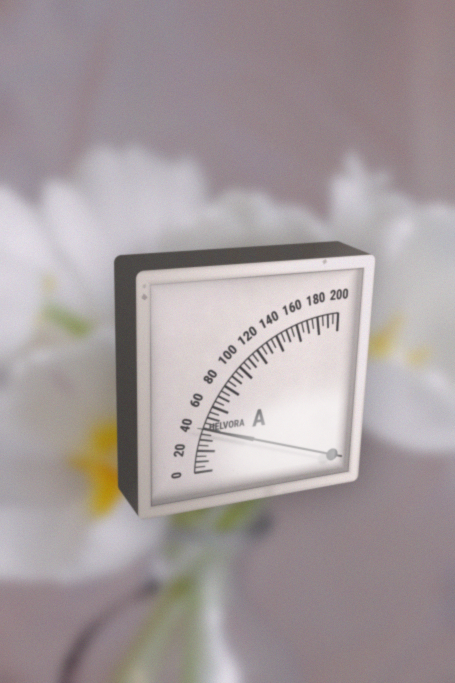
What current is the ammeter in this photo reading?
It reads 40 A
